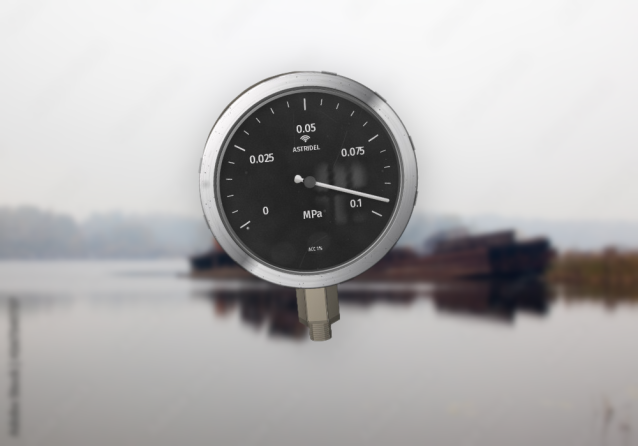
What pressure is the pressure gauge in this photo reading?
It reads 0.095 MPa
